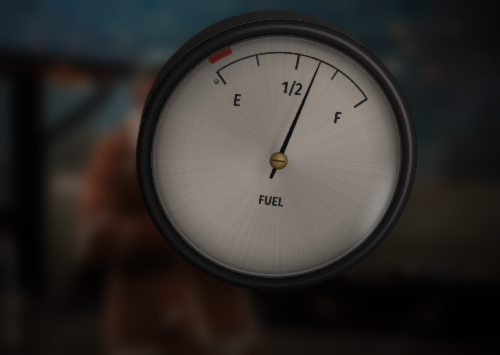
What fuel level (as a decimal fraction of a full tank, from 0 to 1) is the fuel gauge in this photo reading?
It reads 0.625
